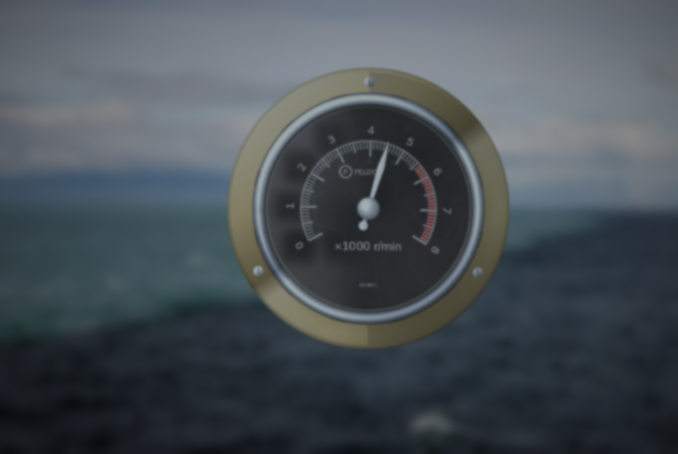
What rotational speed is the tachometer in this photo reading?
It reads 4500 rpm
